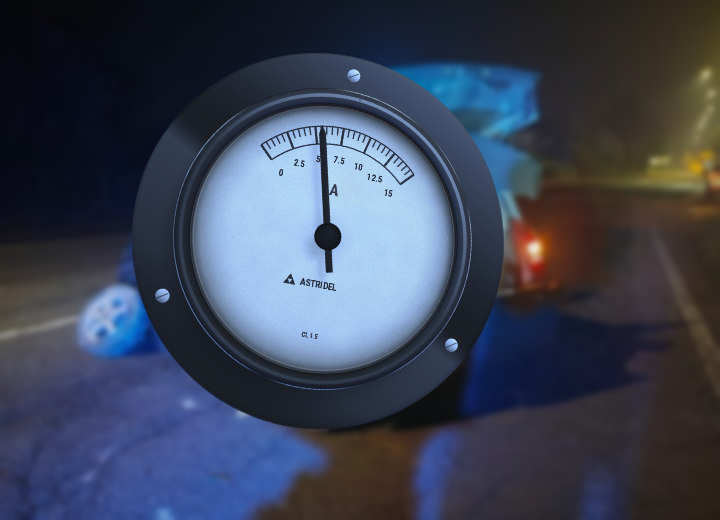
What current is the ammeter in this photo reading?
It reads 5.5 A
